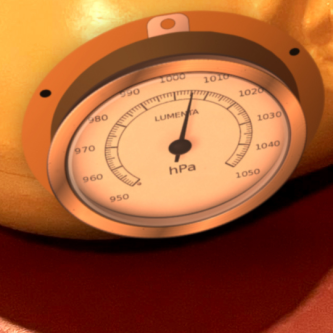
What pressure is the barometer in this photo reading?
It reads 1005 hPa
